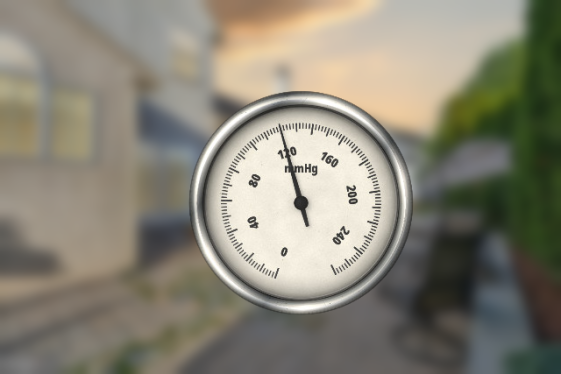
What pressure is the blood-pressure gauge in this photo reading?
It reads 120 mmHg
